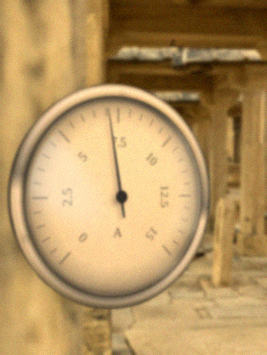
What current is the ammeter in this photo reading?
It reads 7 A
